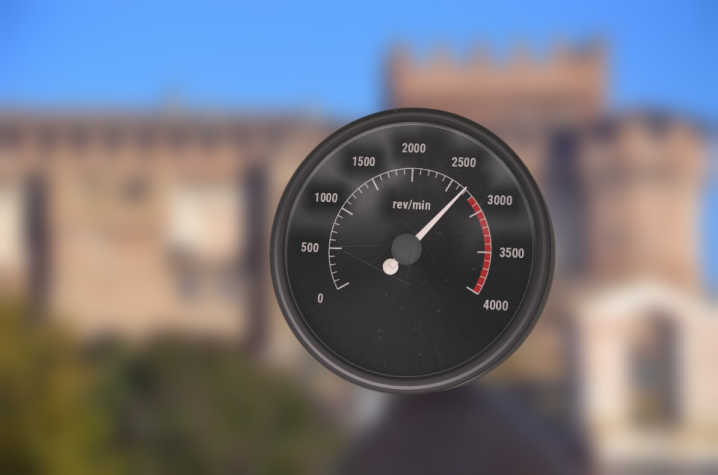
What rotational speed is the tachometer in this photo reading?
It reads 2700 rpm
